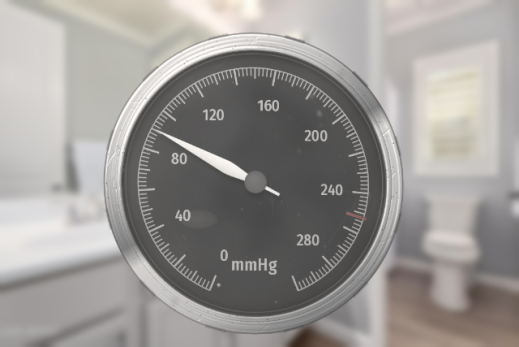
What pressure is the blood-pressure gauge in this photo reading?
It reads 90 mmHg
